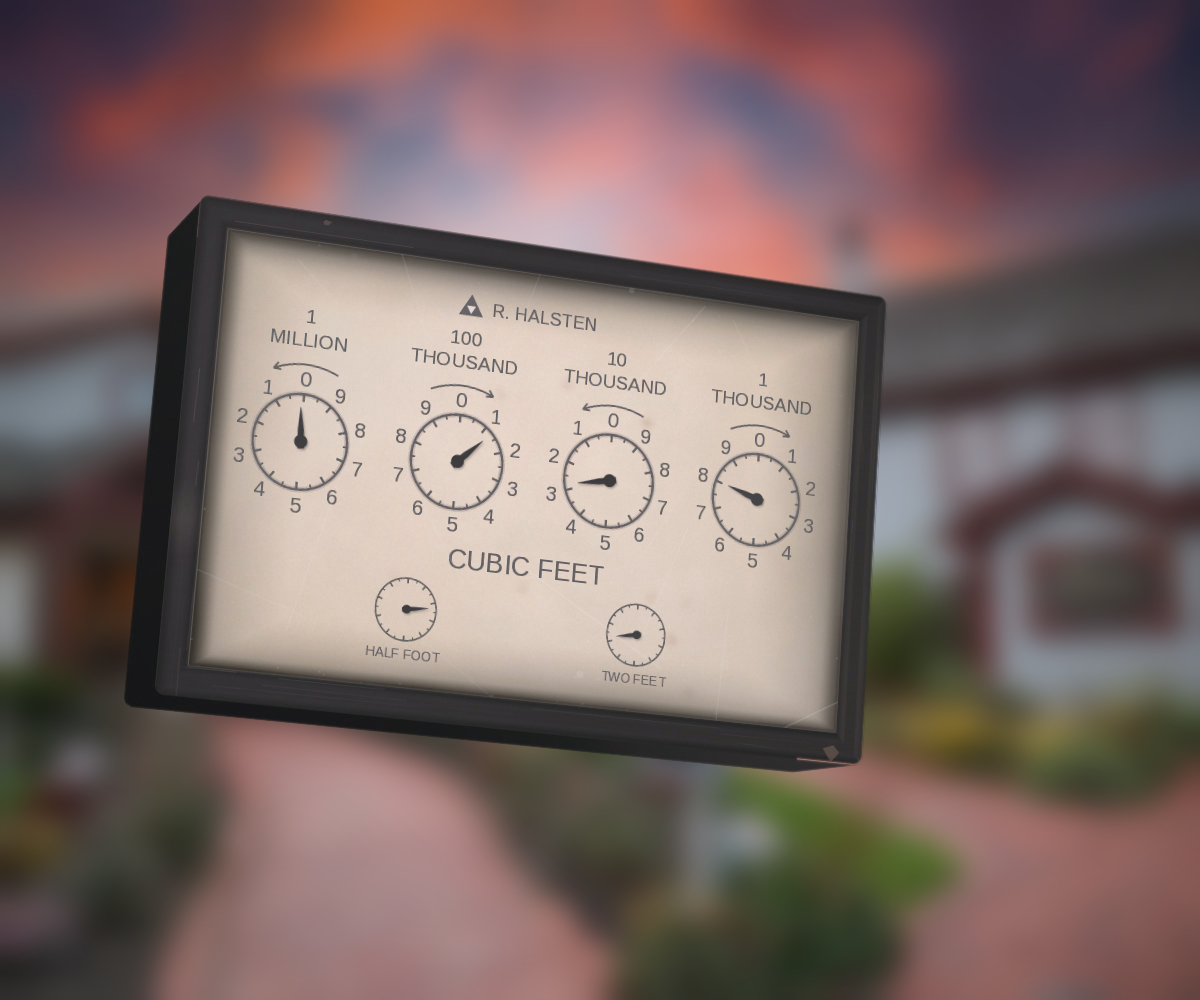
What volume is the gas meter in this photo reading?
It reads 12800 ft³
